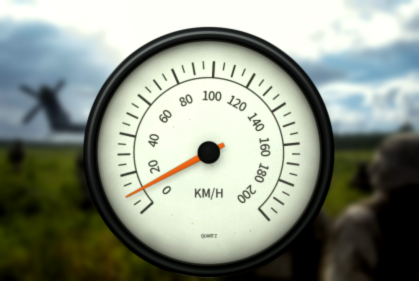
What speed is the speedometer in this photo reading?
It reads 10 km/h
